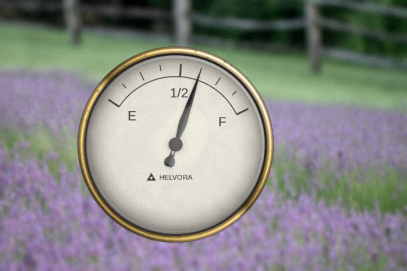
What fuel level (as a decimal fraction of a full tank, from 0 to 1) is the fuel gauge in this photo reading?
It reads 0.625
